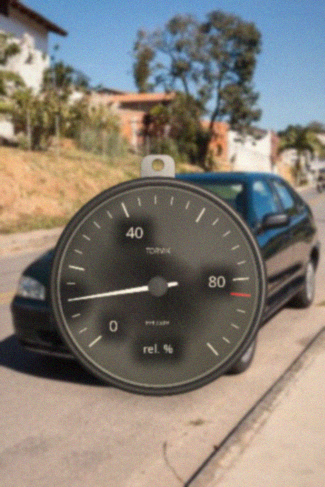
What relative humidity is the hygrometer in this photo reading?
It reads 12 %
